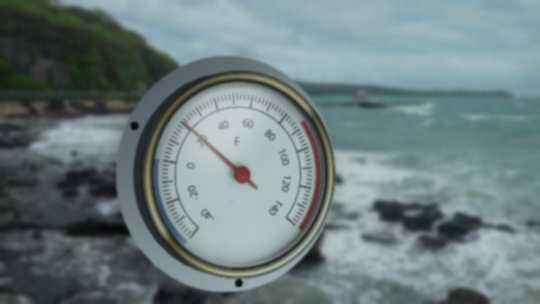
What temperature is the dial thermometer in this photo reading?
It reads 20 °F
